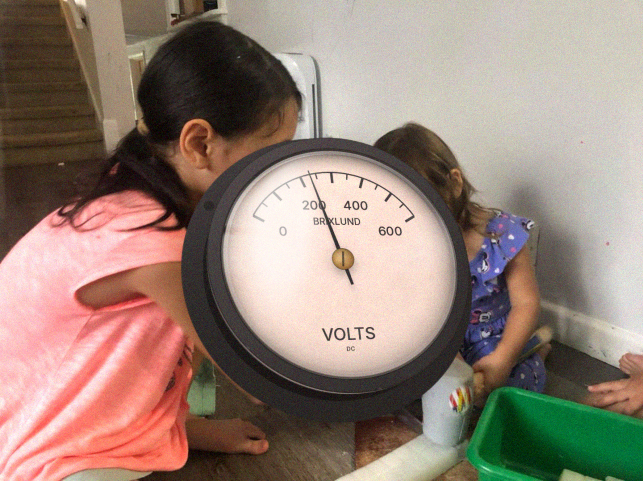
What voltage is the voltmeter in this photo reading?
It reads 225 V
